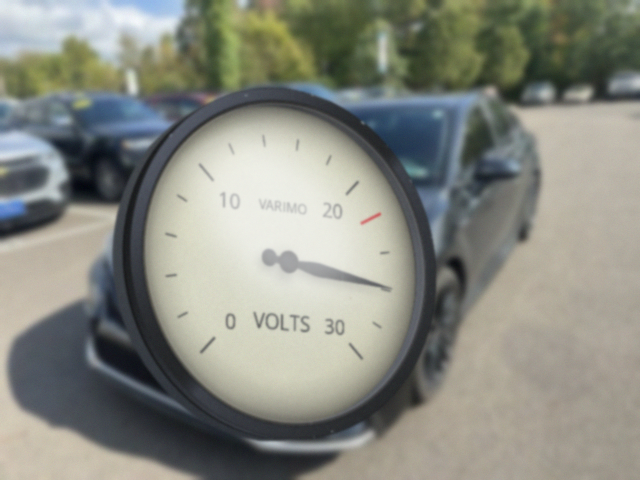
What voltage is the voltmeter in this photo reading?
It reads 26 V
